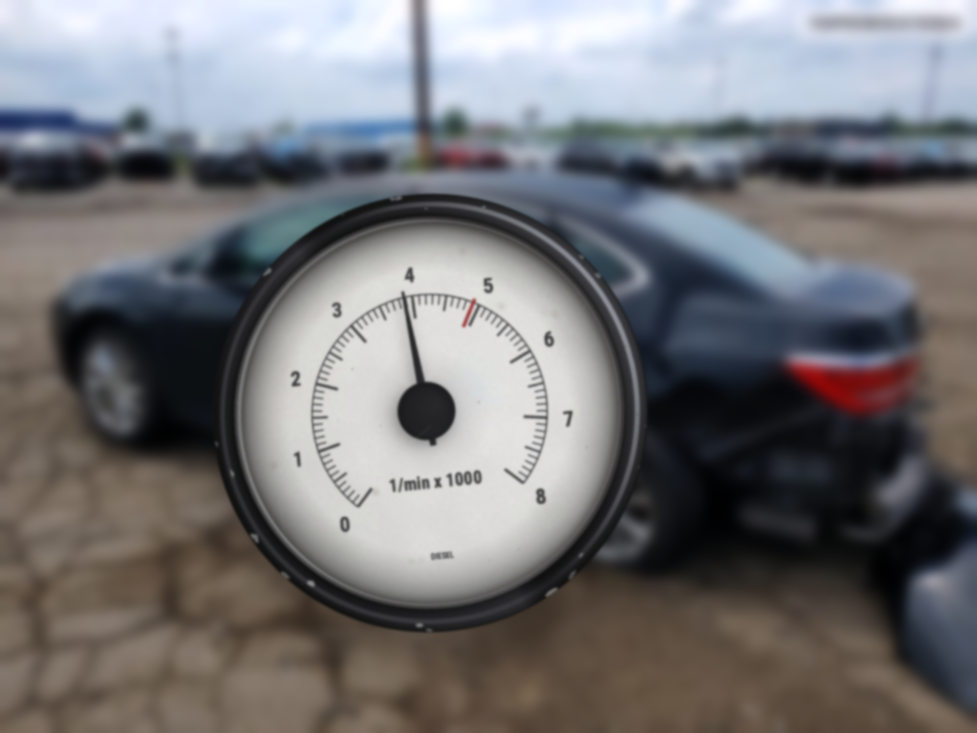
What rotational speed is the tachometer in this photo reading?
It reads 3900 rpm
